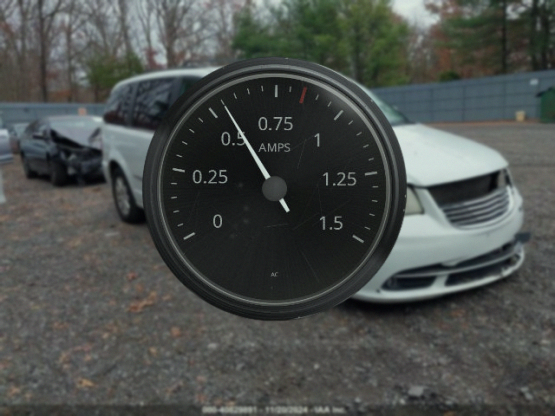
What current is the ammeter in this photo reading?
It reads 0.55 A
